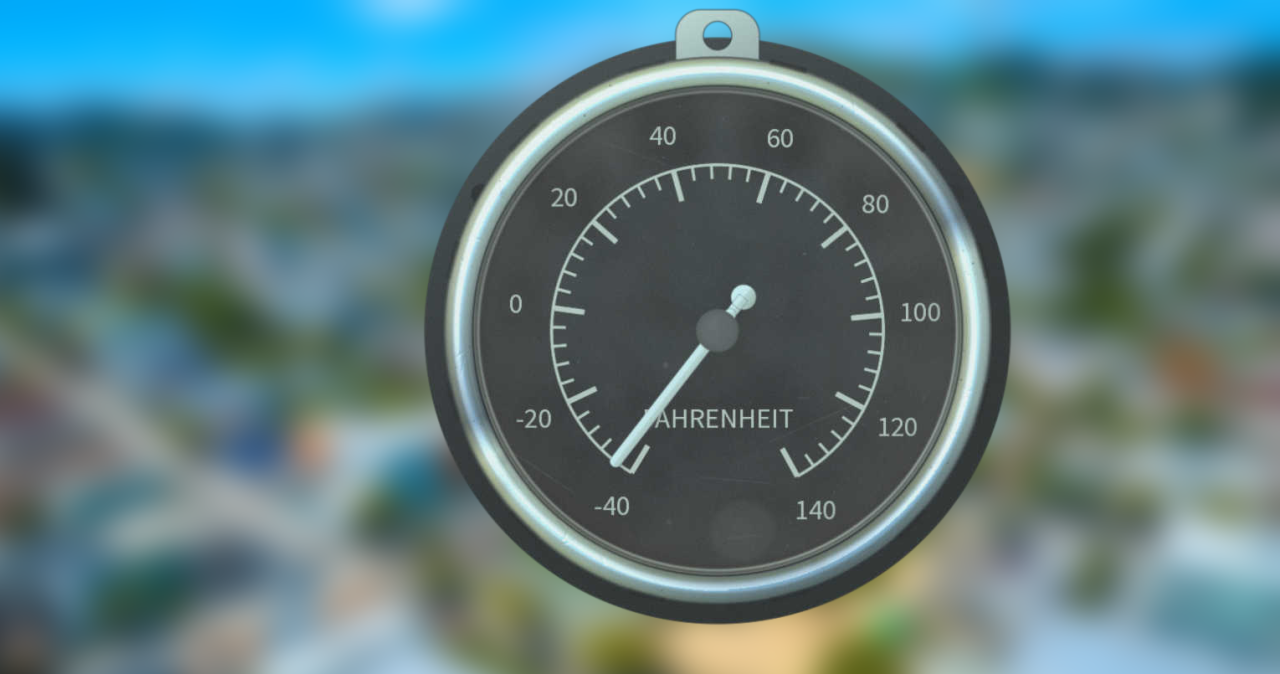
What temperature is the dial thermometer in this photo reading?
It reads -36 °F
